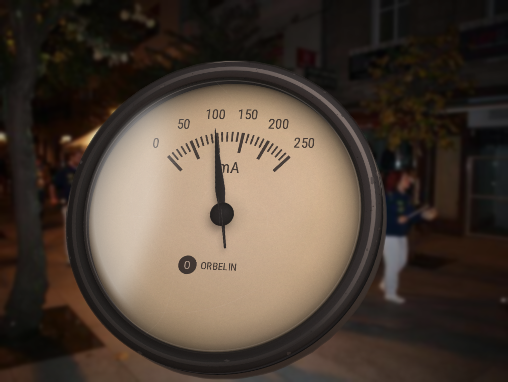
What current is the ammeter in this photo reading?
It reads 100 mA
